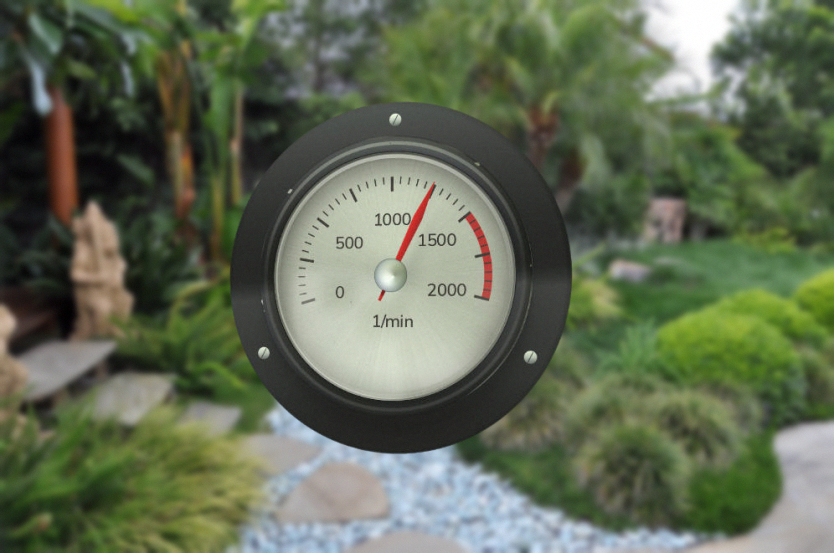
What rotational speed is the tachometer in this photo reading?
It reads 1250 rpm
